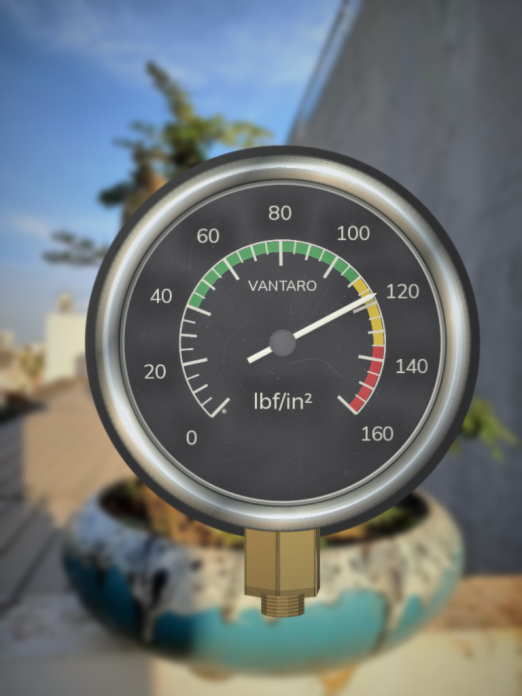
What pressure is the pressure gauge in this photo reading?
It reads 117.5 psi
